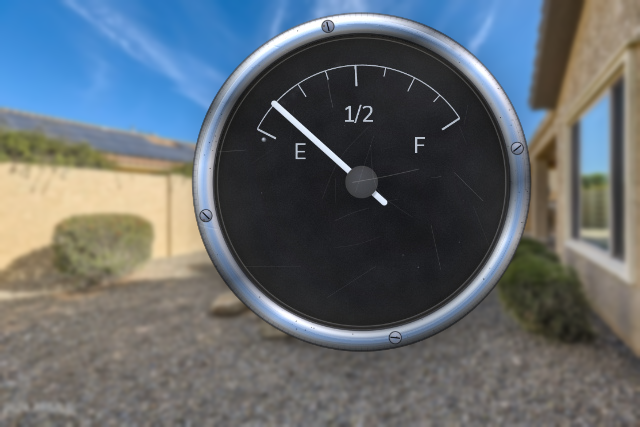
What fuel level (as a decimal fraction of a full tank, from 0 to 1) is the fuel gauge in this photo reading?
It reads 0.125
